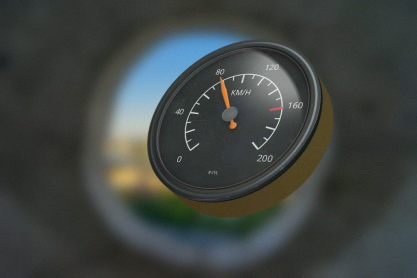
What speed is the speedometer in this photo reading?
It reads 80 km/h
